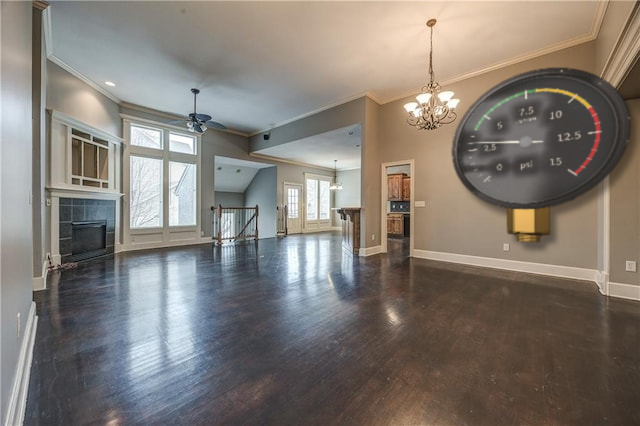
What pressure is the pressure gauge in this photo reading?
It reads 3 psi
